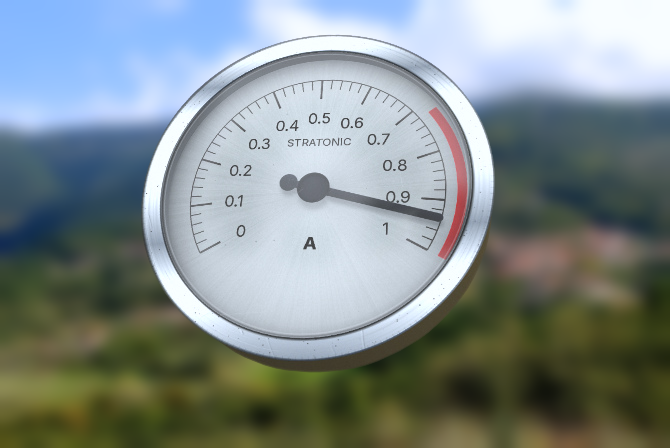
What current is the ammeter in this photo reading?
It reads 0.94 A
